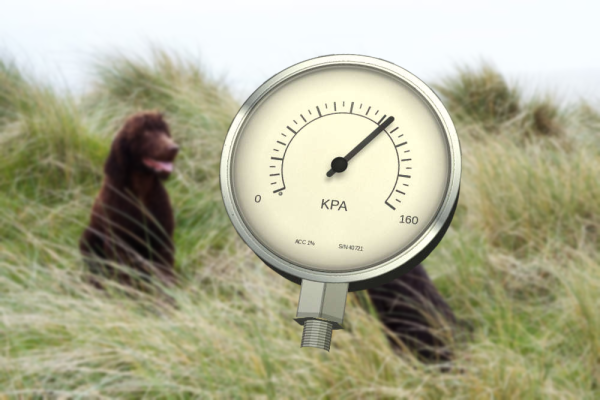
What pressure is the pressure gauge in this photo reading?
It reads 105 kPa
